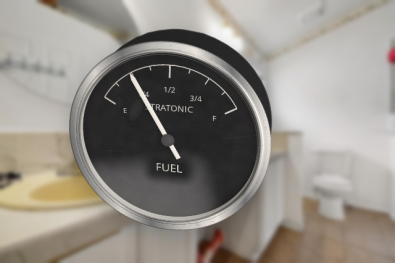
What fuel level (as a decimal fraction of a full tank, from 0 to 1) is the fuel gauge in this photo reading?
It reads 0.25
